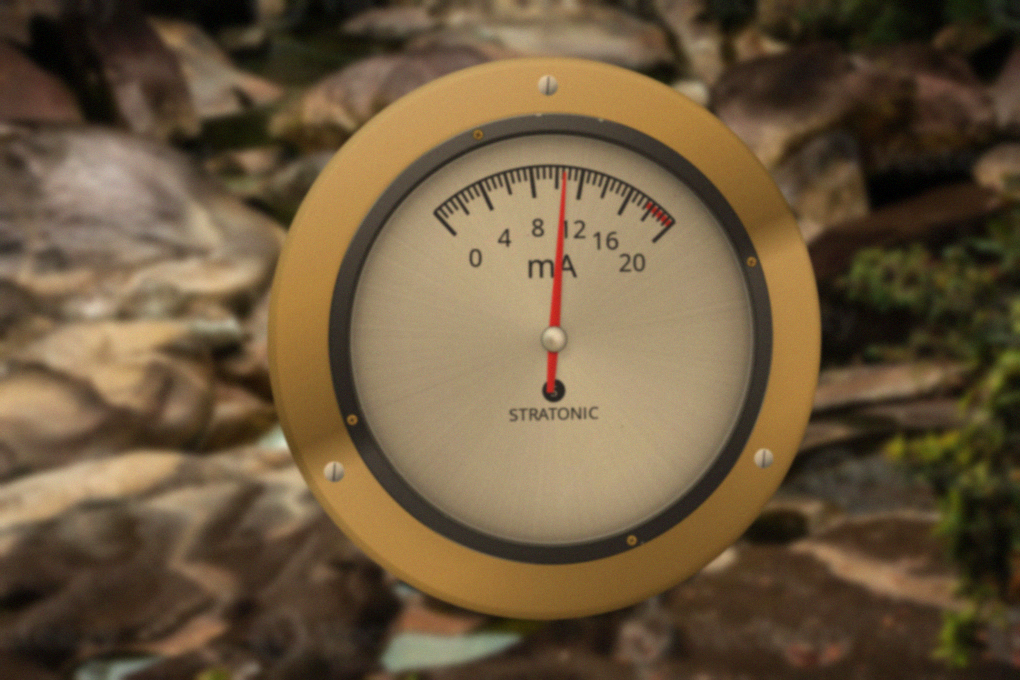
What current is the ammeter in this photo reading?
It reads 10.5 mA
